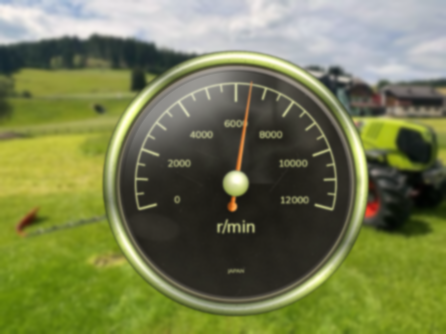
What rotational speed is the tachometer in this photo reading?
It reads 6500 rpm
